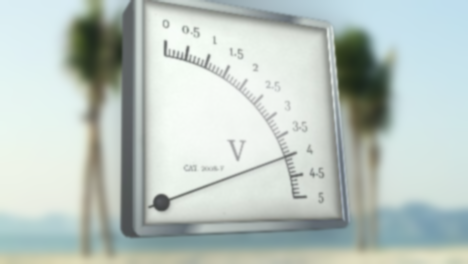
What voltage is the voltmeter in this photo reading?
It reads 4 V
